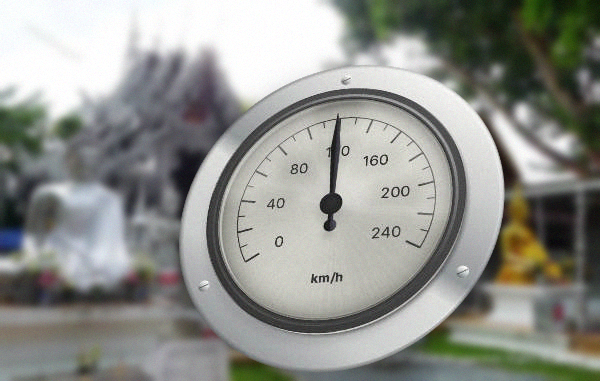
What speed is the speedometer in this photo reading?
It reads 120 km/h
